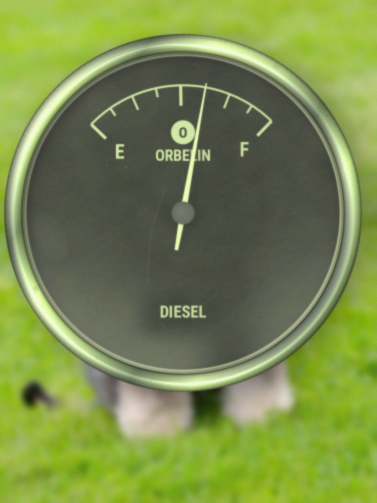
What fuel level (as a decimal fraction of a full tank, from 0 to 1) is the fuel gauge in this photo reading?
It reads 0.625
